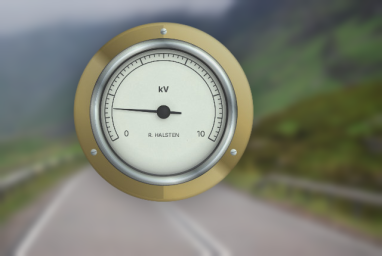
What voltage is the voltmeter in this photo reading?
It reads 1.4 kV
